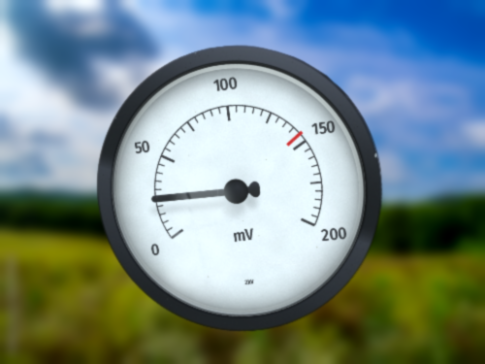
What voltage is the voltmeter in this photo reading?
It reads 25 mV
